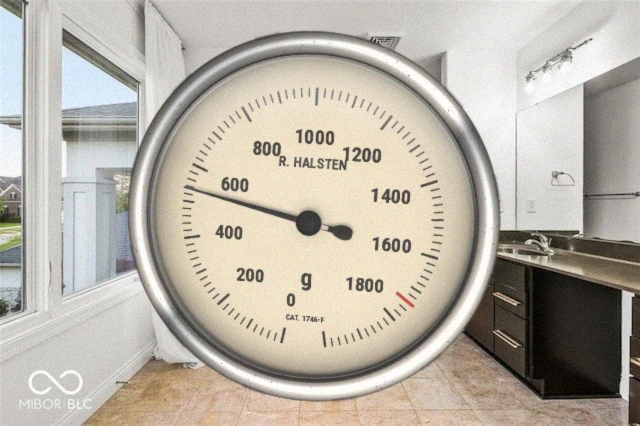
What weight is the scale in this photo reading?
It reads 540 g
